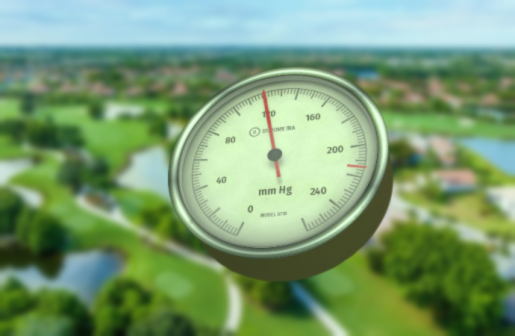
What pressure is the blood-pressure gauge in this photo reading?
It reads 120 mmHg
